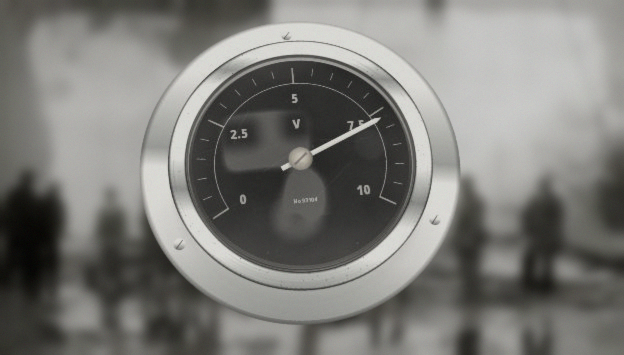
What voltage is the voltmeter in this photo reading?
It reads 7.75 V
